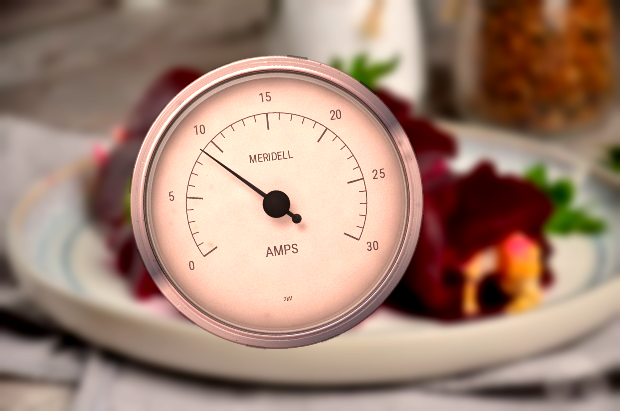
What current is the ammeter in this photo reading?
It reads 9 A
